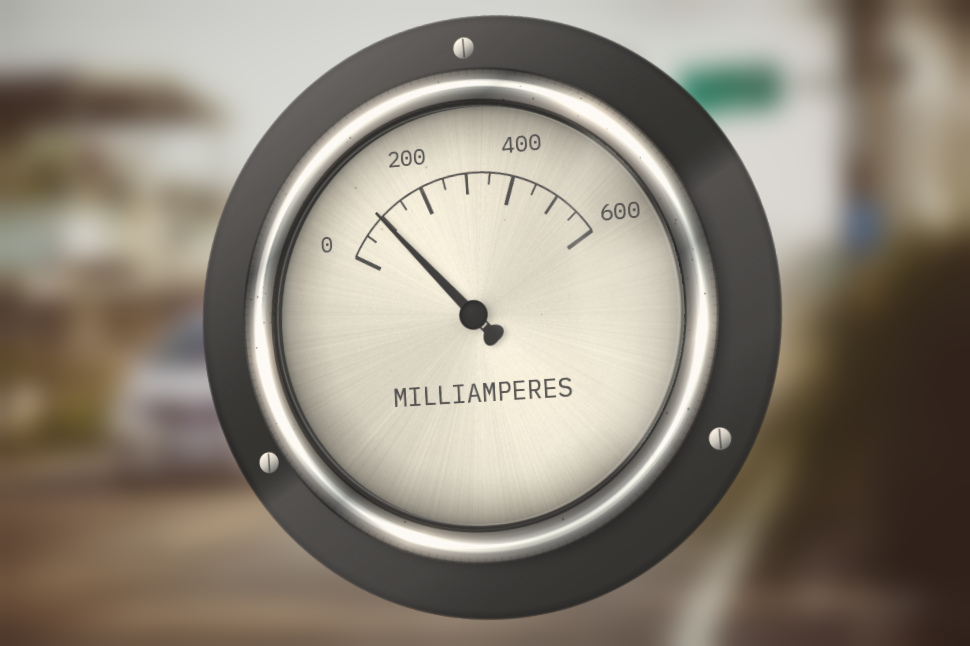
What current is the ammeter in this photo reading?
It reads 100 mA
